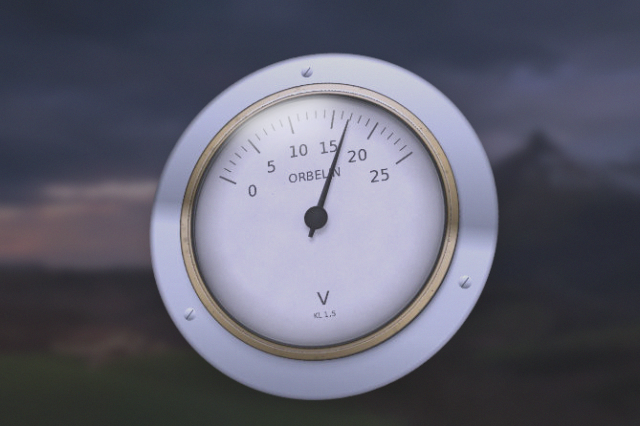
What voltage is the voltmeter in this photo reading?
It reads 17 V
